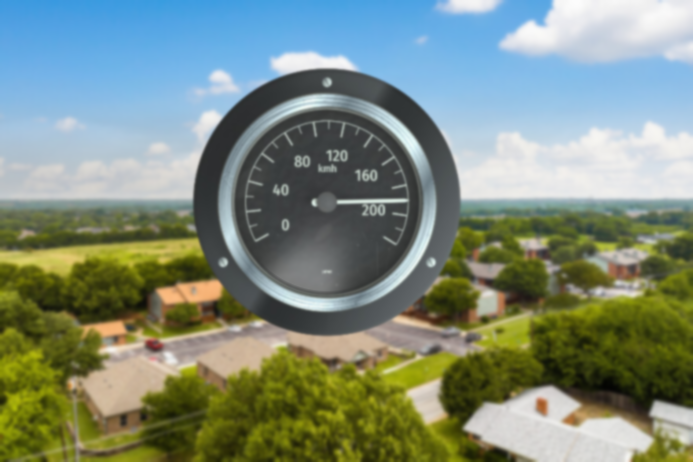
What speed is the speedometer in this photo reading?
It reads 190 km/h
